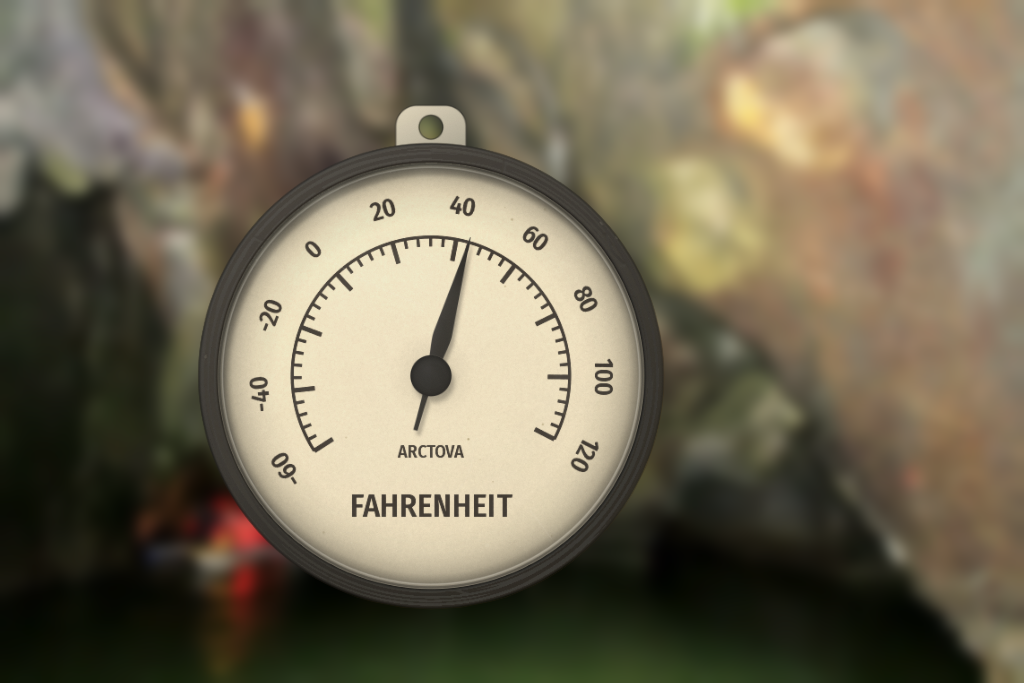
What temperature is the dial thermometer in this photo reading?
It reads 44 °F
